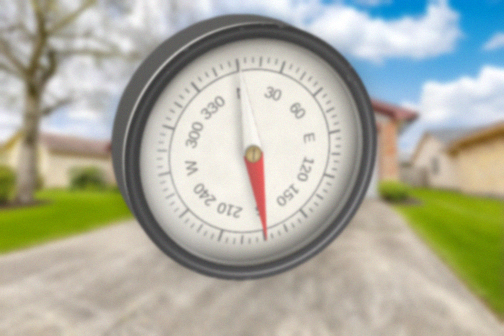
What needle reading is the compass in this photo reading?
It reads 180 °
